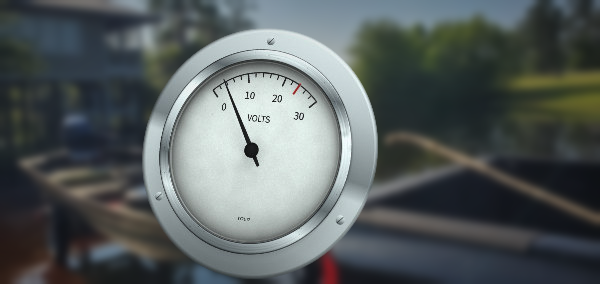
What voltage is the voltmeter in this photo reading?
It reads 4 V
